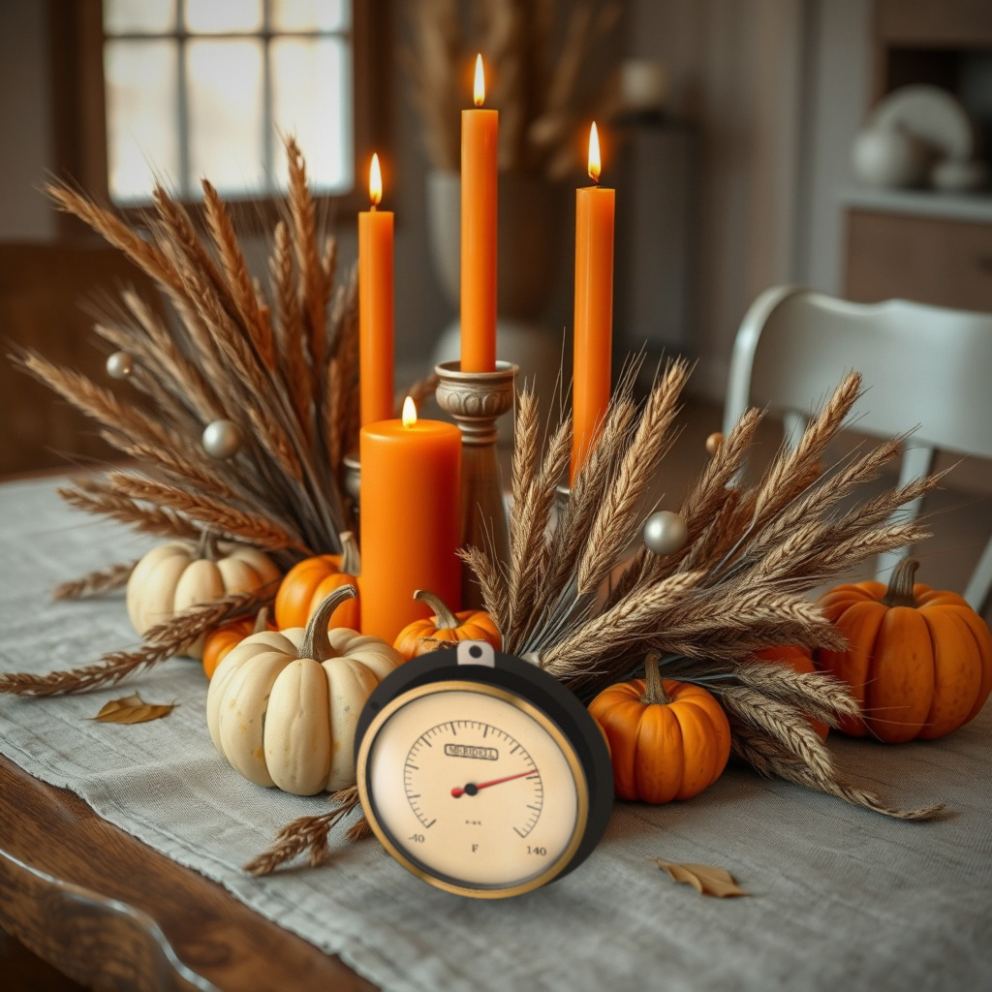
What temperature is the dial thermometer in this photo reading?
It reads 96 °F
